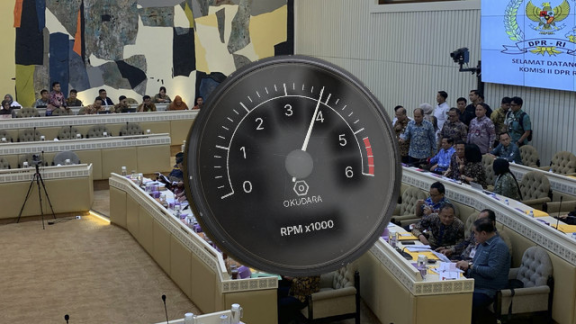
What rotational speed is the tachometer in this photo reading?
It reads 3800 rpm
